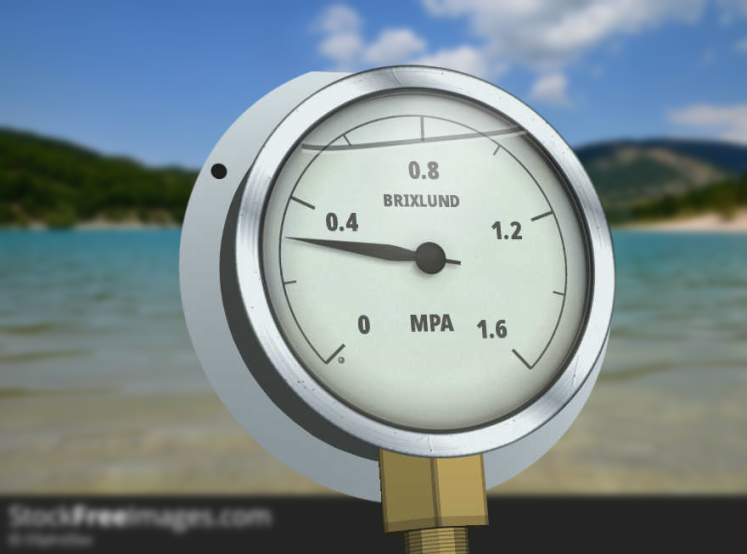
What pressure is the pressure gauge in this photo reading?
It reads 0.3 MPa
